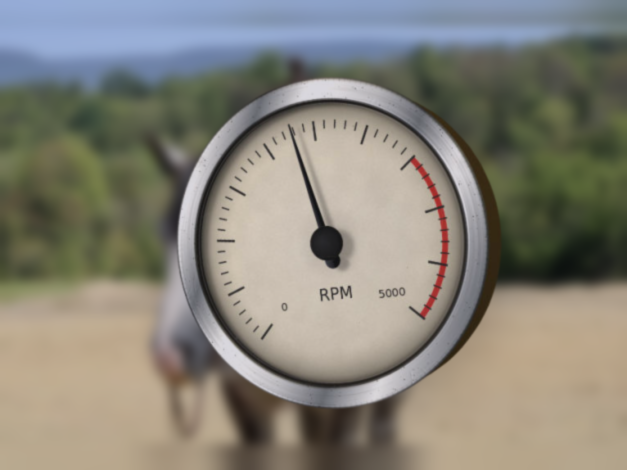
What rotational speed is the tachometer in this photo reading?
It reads 2300 rpm
